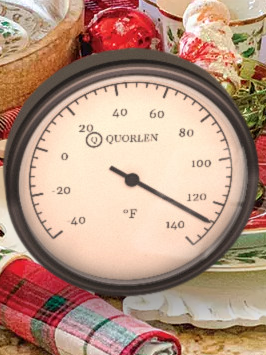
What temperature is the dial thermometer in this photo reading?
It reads 128 °F
